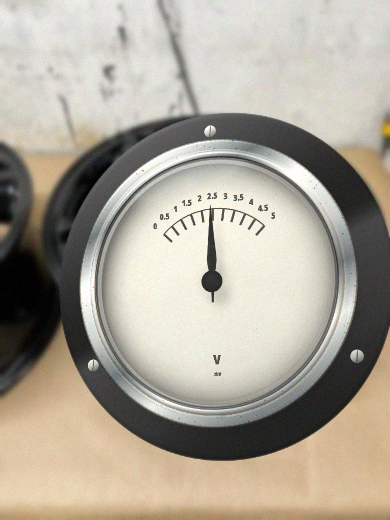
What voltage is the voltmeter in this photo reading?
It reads 2.5 V
